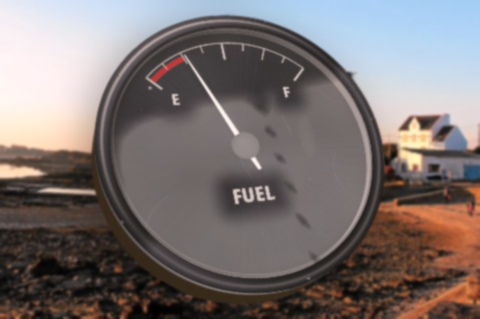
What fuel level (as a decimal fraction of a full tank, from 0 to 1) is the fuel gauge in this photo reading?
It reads 0.25
